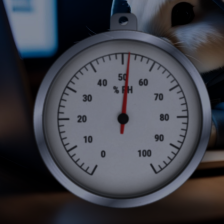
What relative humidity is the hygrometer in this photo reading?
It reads 52 %
